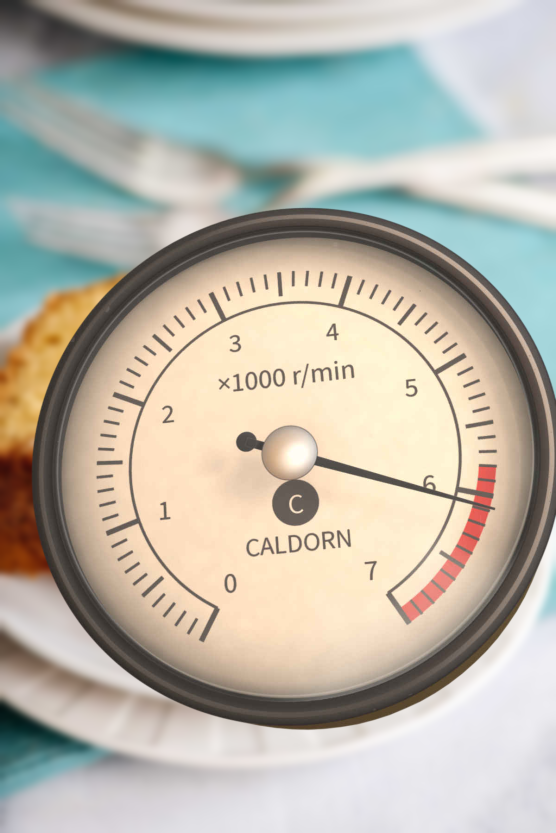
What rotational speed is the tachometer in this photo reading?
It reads 6100 rpm
